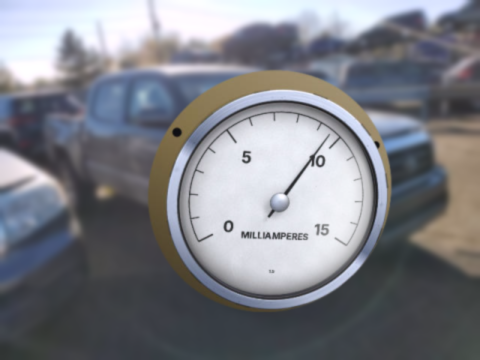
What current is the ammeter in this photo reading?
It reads 9.5 mA
